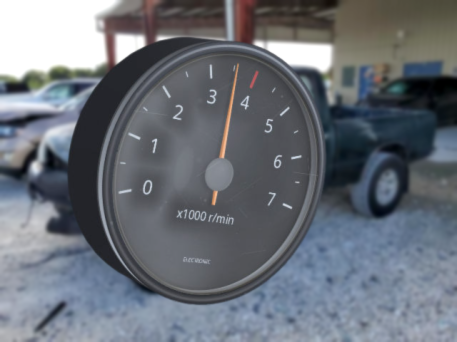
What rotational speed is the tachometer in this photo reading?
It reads 3500 rpm
